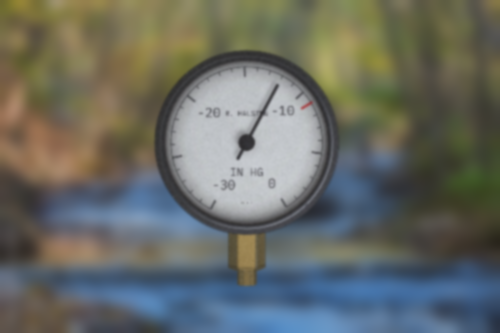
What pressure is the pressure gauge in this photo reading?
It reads -12 inHg
